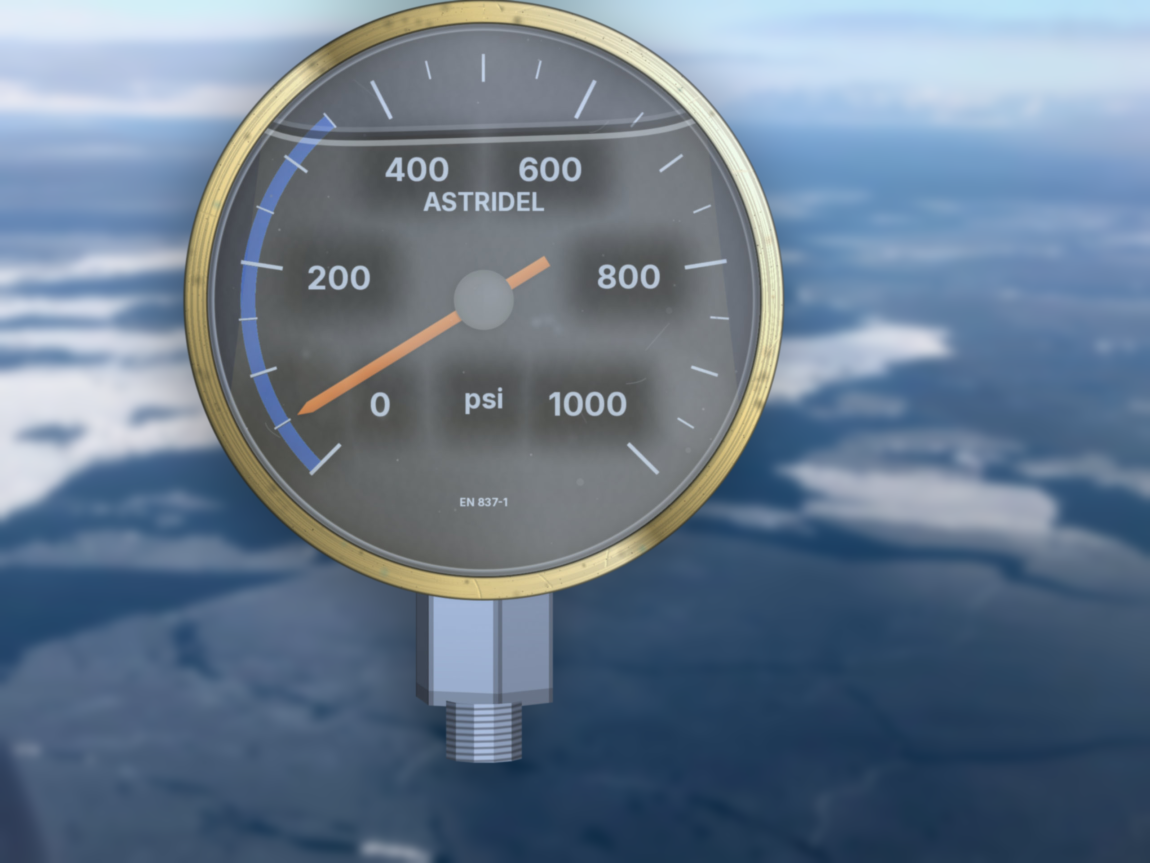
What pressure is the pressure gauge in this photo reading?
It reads 50 psi
